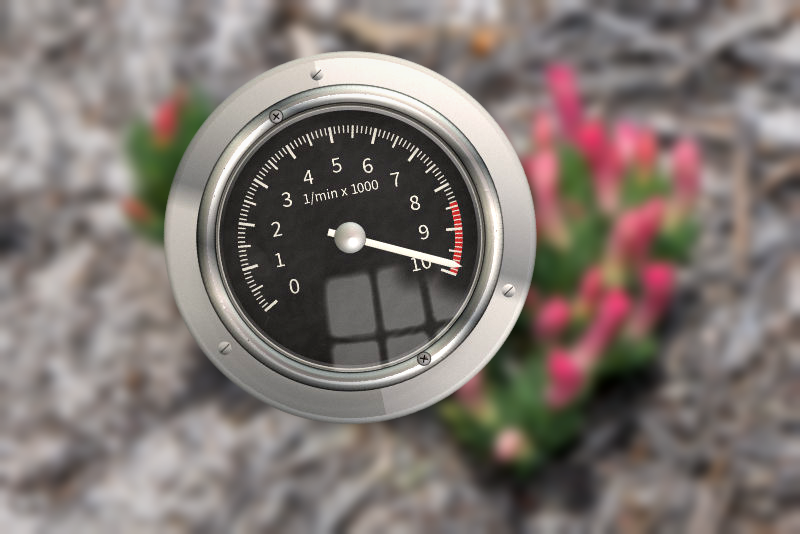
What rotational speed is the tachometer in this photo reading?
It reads 9800 rpm
